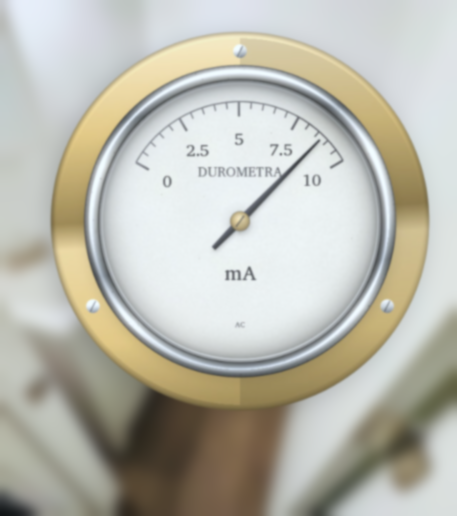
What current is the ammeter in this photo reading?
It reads 8.75 mA
